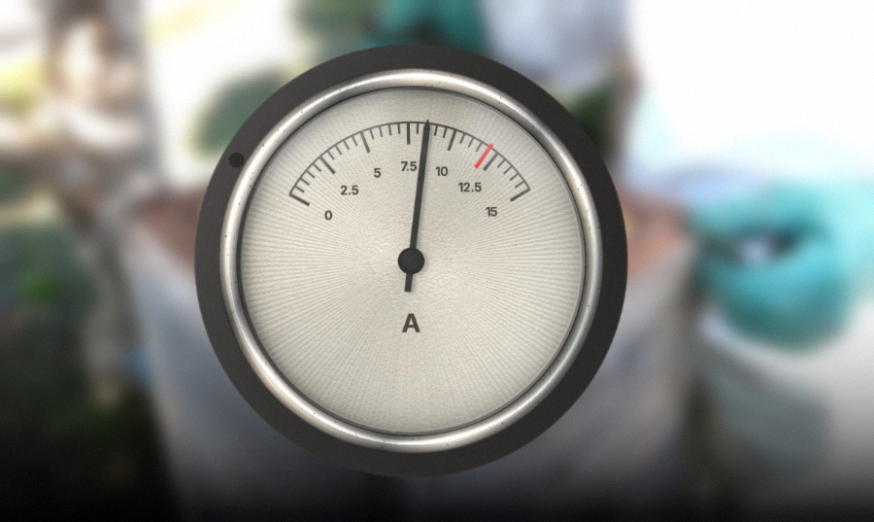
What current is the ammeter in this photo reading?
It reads 8.5 A
